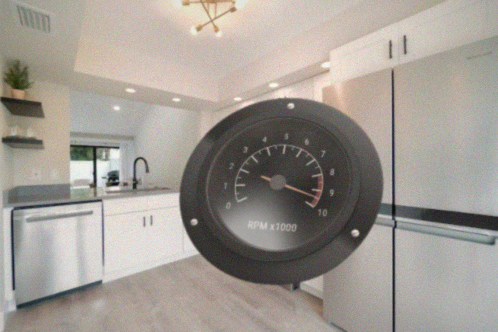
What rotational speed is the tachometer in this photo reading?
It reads 9500 rpm
